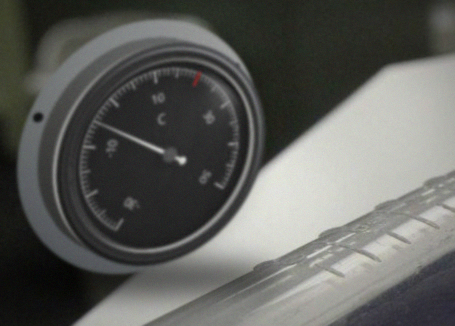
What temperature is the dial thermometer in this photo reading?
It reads -5 °C
